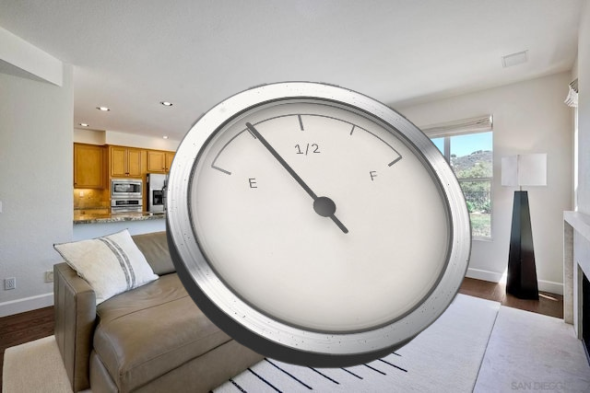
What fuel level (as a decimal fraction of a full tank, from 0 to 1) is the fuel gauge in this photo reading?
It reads 0.25
